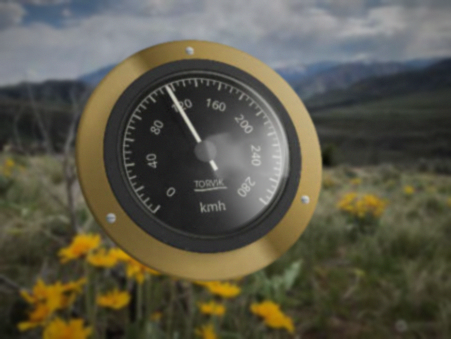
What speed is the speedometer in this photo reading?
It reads 115 km/h
